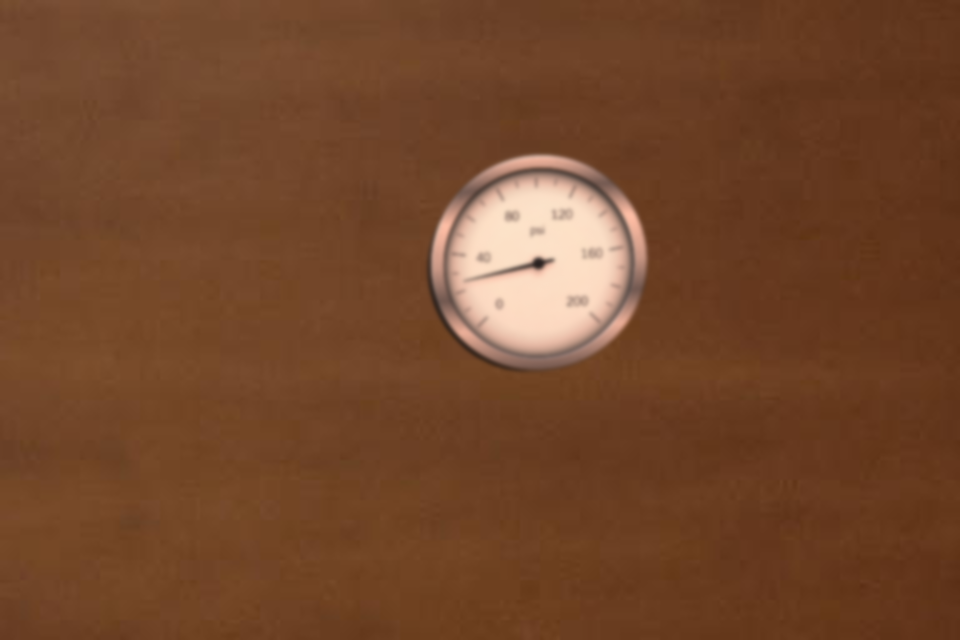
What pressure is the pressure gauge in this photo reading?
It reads 25 psi
